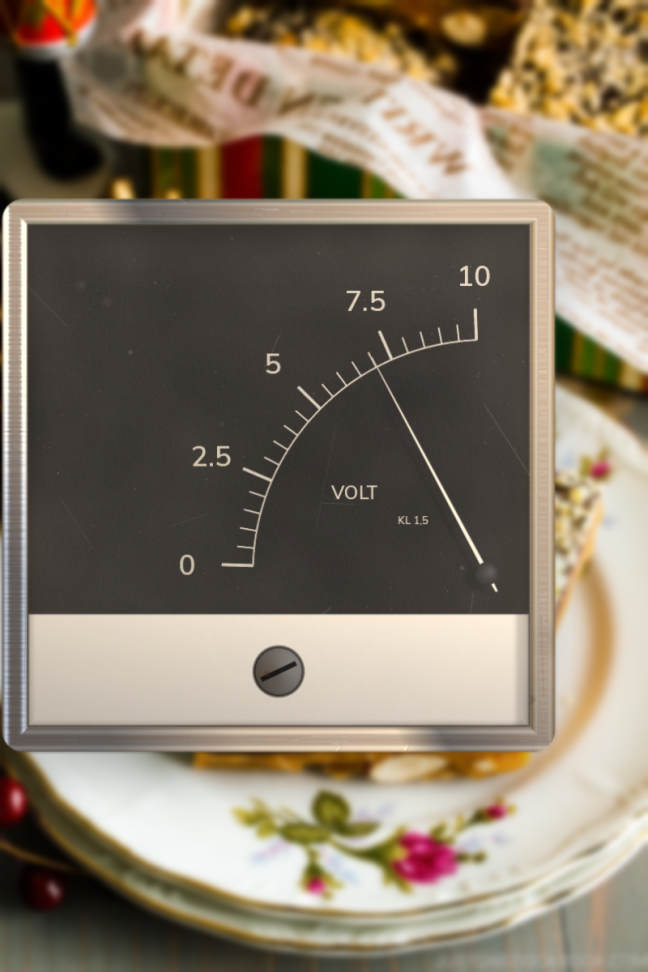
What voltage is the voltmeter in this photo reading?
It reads 7 V
